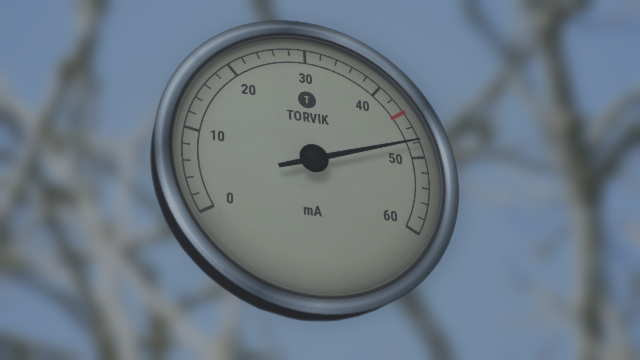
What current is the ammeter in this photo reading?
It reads 48 mA
